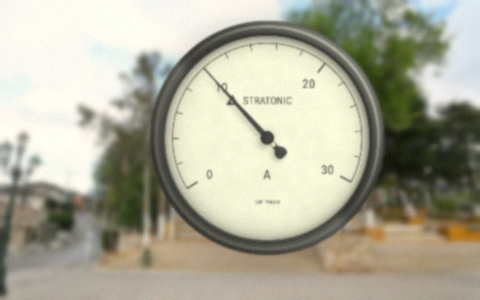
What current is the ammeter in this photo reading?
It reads 10 A
